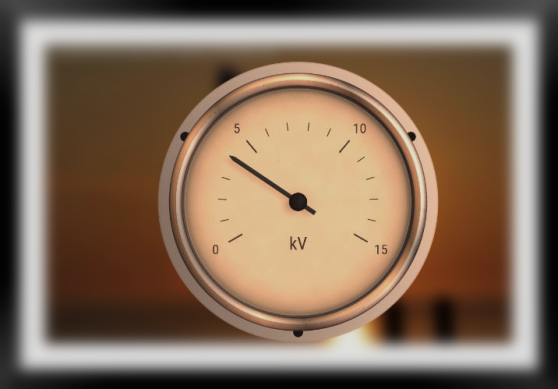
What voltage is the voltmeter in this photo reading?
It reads 4 kV
